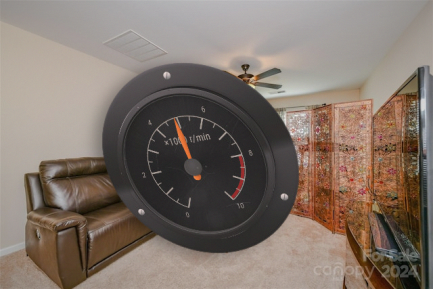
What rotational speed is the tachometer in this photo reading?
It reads 5000 rpm
